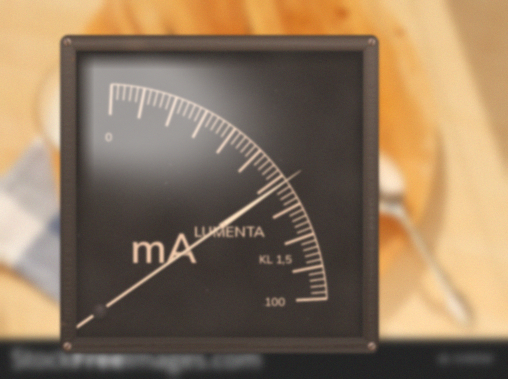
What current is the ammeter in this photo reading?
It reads 62 mA
